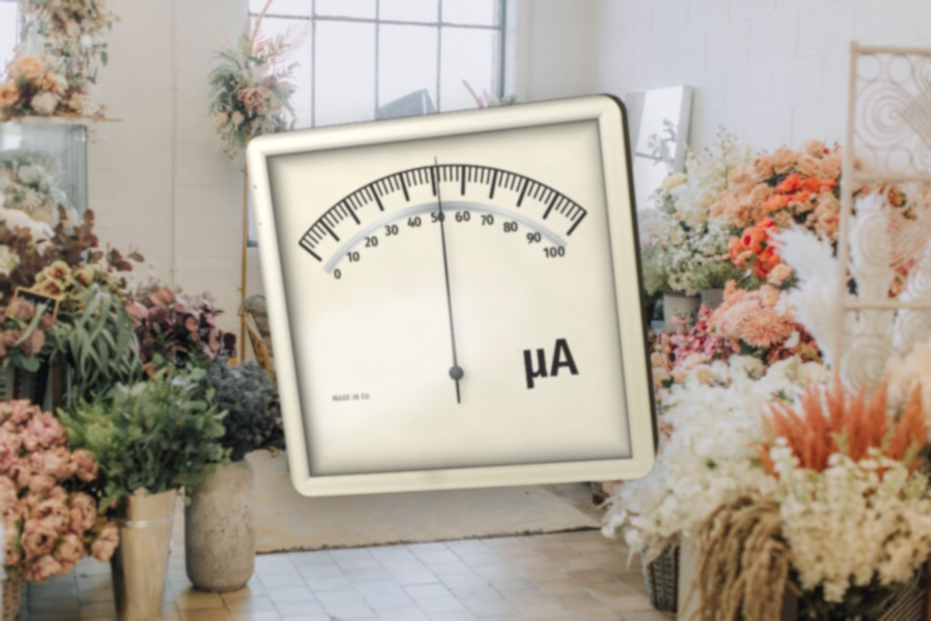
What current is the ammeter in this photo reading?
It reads 52 µA
